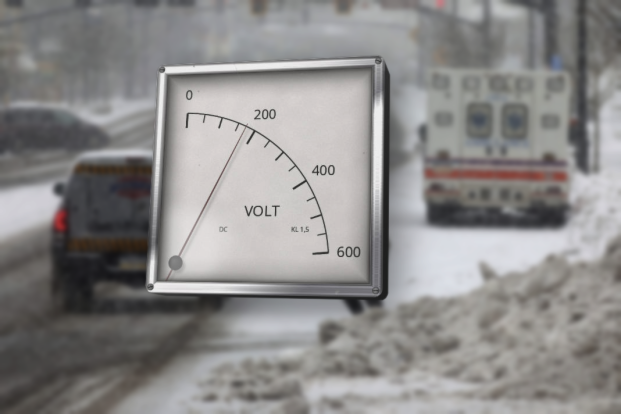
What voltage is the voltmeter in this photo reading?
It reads 175 V
